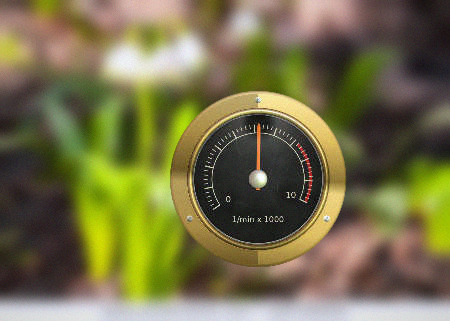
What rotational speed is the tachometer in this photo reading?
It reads 5200 rpm
